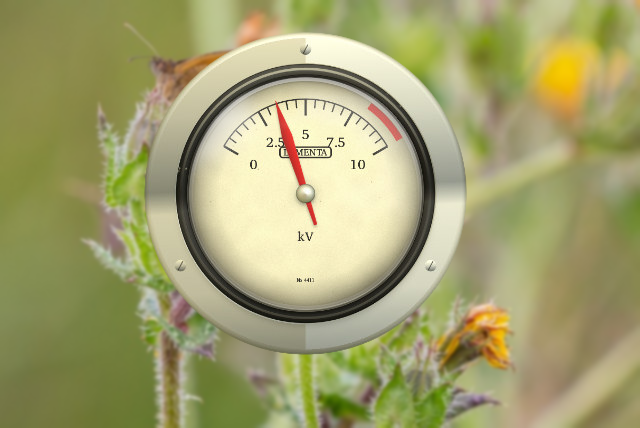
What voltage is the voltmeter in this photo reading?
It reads 3.5 kV
